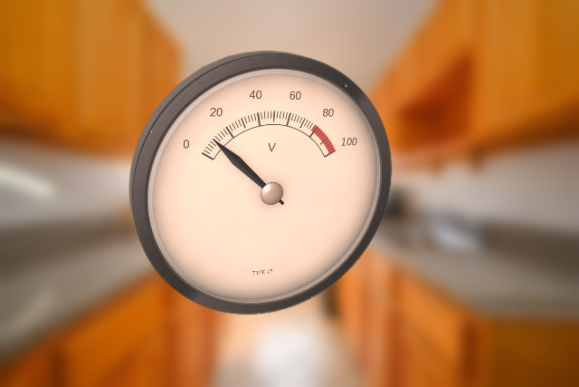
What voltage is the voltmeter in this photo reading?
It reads 10 V
